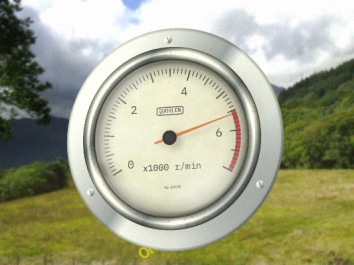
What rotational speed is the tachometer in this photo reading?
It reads 5600 rpm
